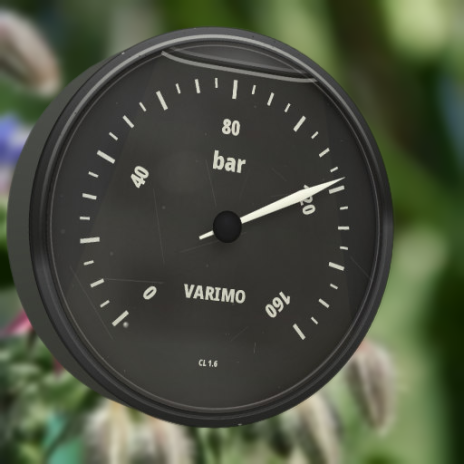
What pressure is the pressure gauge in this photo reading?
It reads 117.5 bar
